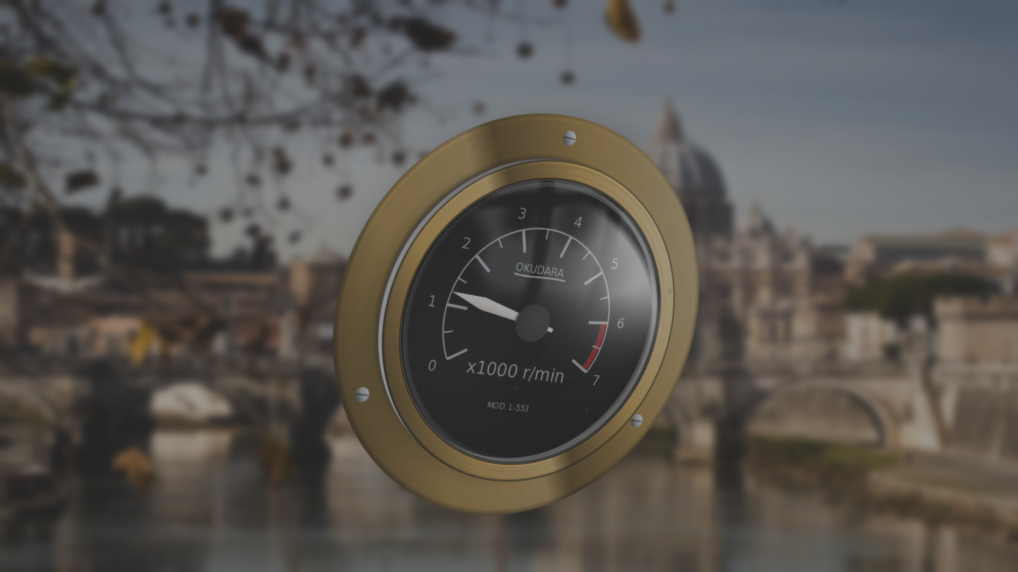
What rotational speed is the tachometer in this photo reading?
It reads 1250 rpm
